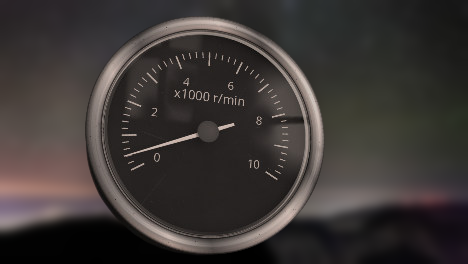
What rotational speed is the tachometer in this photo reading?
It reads 400 rpm
